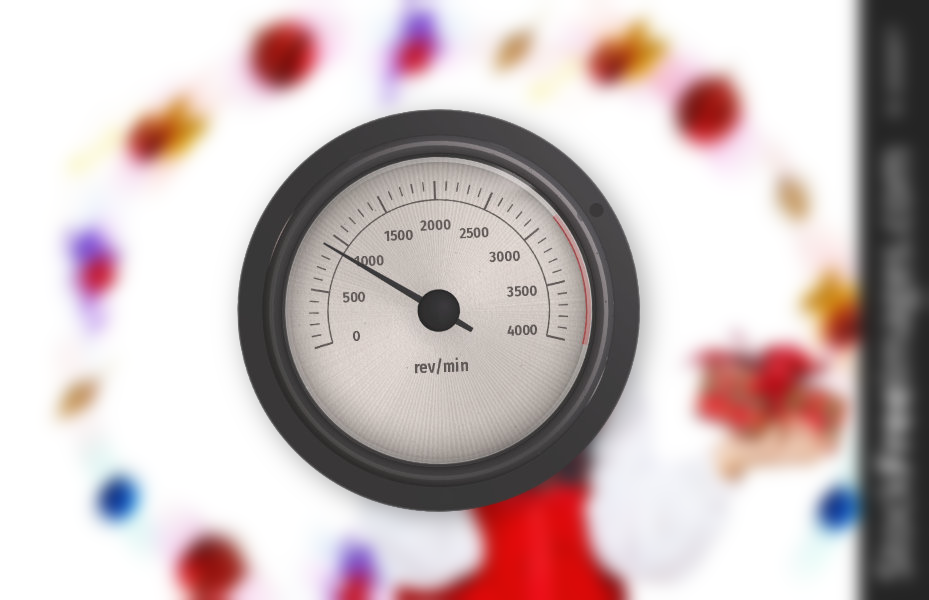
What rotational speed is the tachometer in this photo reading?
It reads 900 rpm
